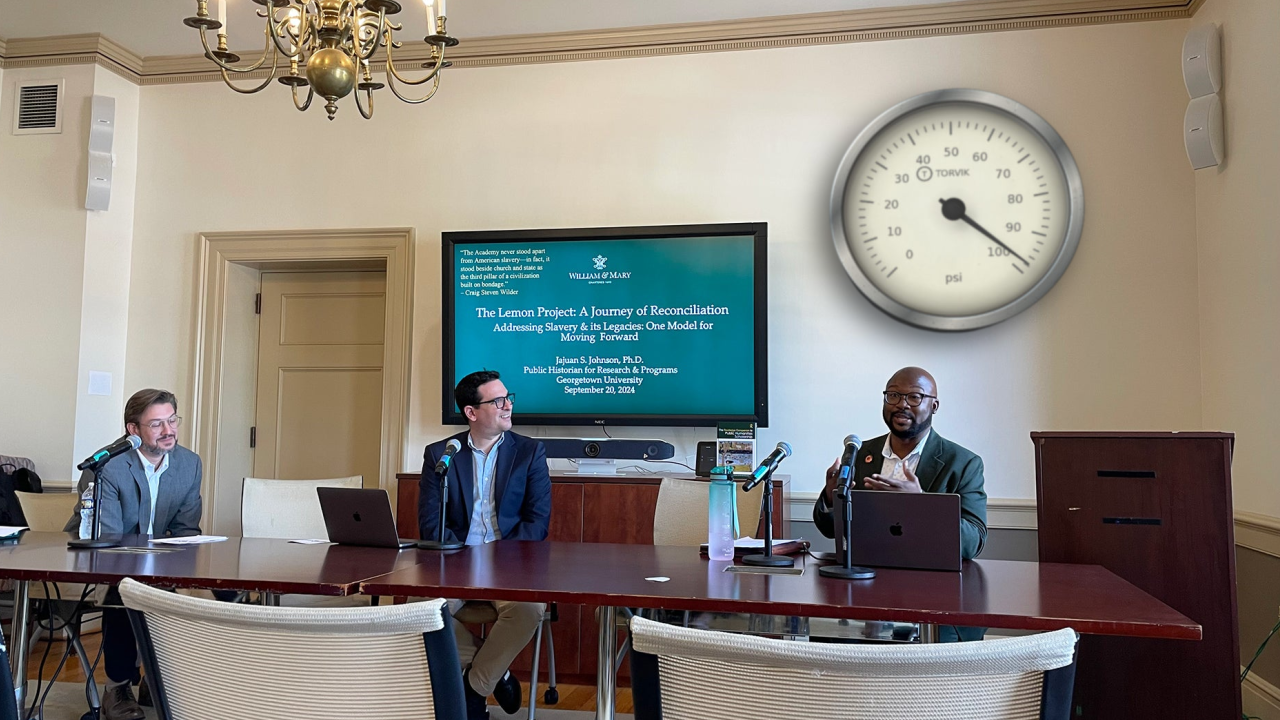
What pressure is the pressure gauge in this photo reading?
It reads 98 psi
